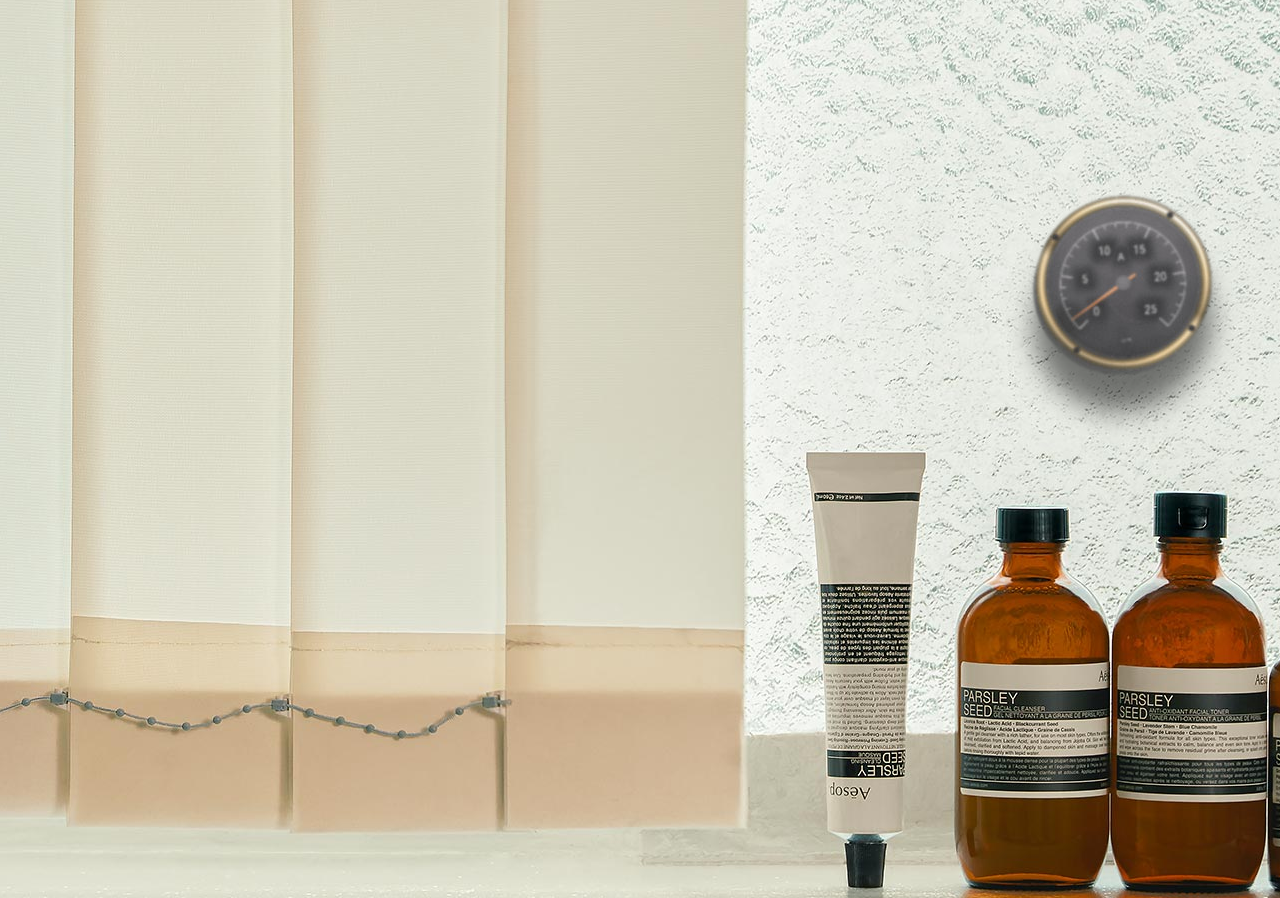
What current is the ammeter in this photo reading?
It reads 1 A
